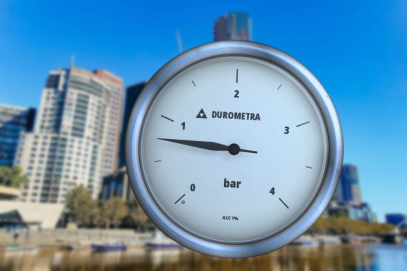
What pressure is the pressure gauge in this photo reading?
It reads 0.75 bar
